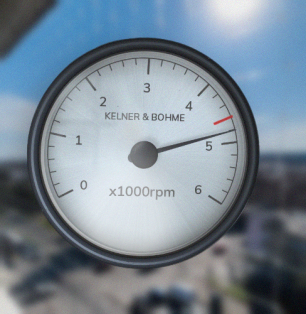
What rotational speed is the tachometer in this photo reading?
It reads 4800 rpm
